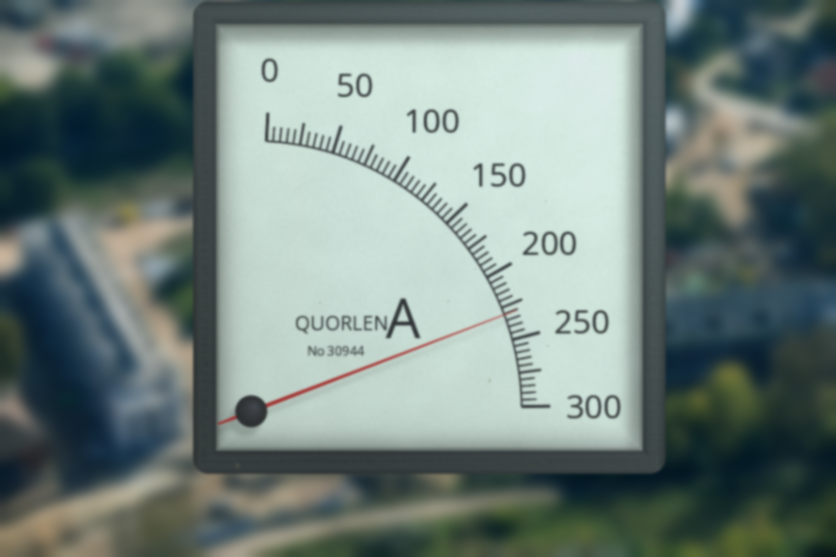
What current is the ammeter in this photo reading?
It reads 230 A
